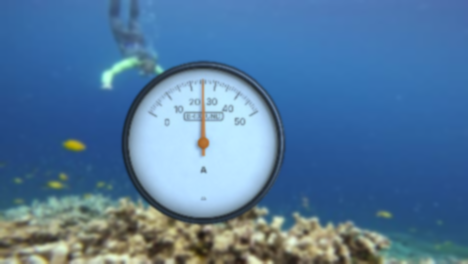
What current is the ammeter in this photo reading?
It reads 25 A
